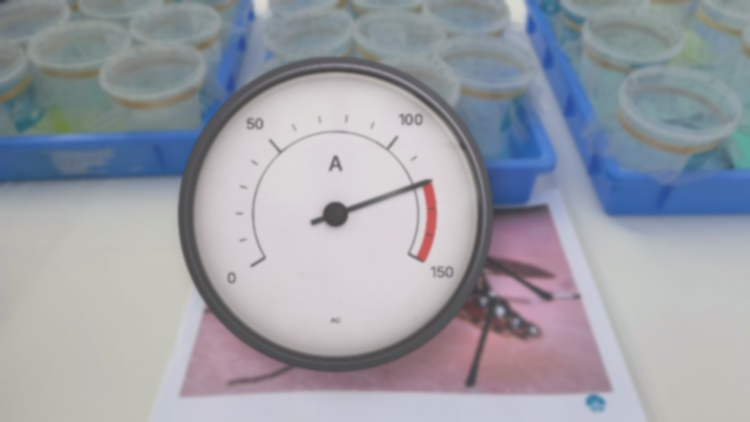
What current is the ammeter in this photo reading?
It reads 120 A
